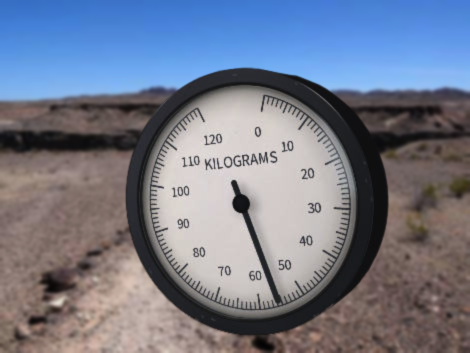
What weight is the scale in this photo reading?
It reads 55 kg
